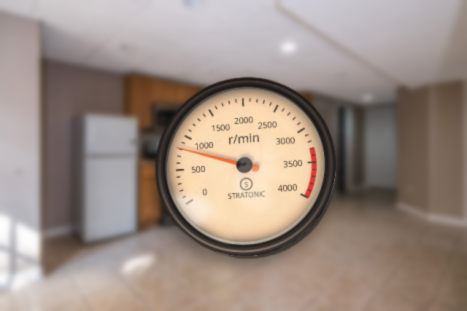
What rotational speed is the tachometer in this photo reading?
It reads 800 rpm
